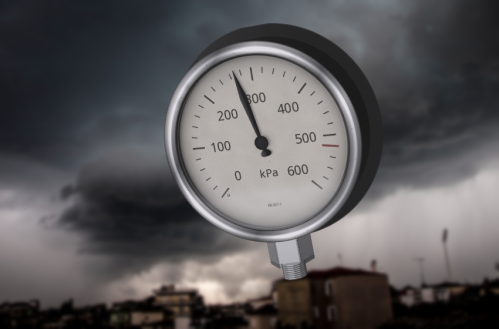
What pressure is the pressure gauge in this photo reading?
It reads 270 kPa
